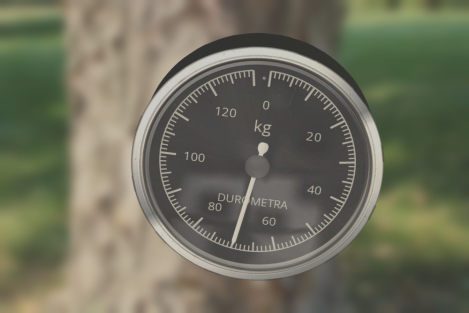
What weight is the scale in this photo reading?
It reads 70 kg
